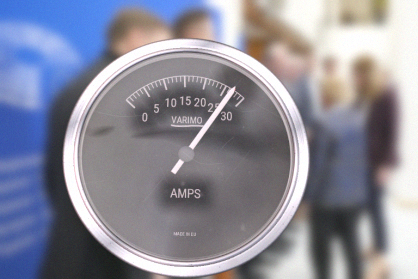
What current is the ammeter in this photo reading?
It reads 27 A
